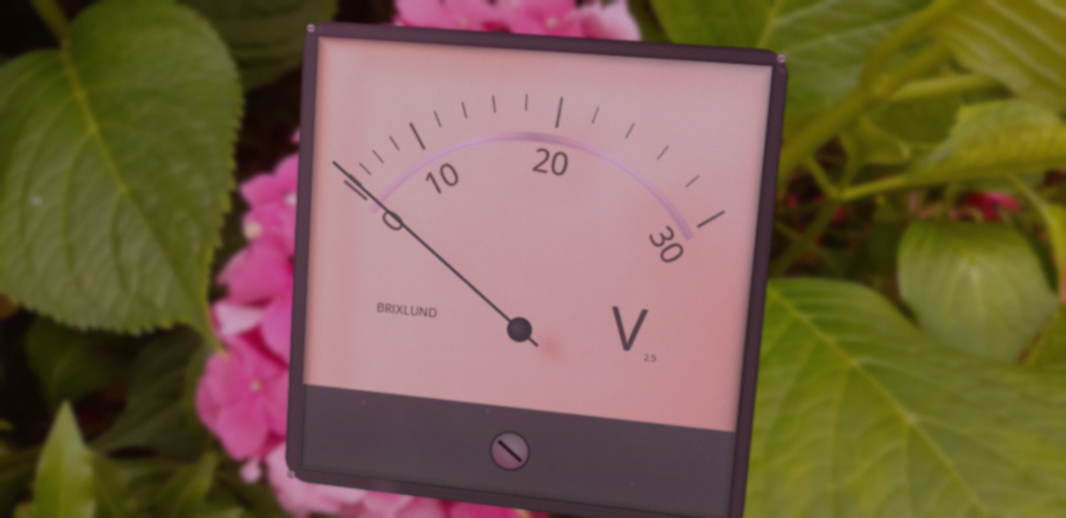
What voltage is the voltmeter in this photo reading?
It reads 2 V
